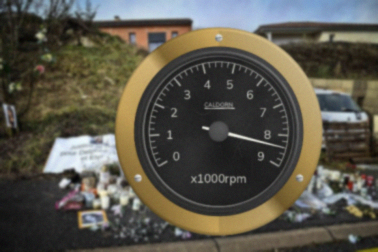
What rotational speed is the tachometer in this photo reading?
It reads 8400 rpm
